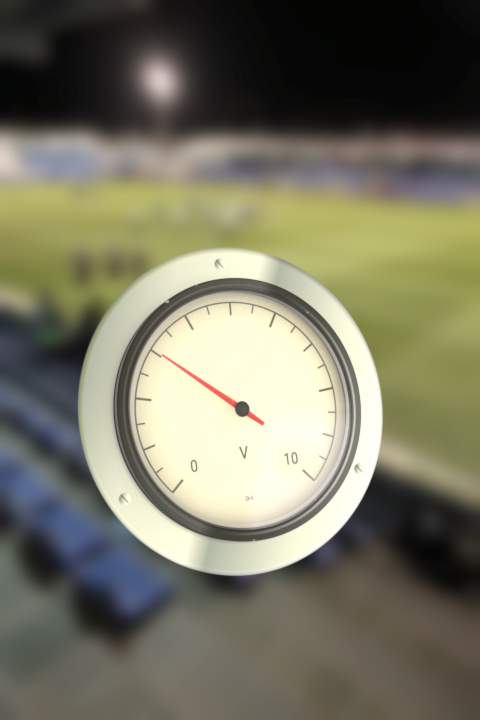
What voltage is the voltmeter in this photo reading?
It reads 3 V
